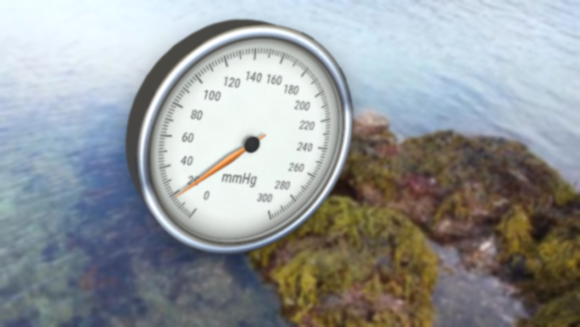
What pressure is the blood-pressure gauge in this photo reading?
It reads 20 mmHg
